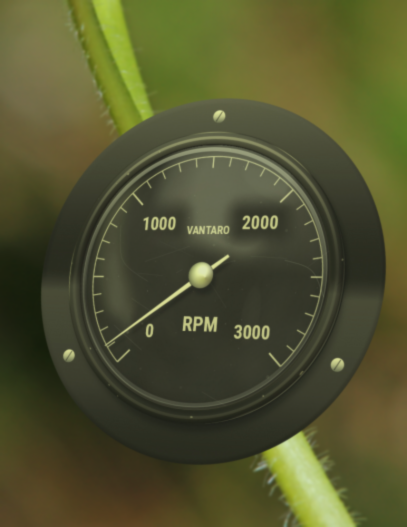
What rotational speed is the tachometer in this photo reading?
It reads 100 rpm
